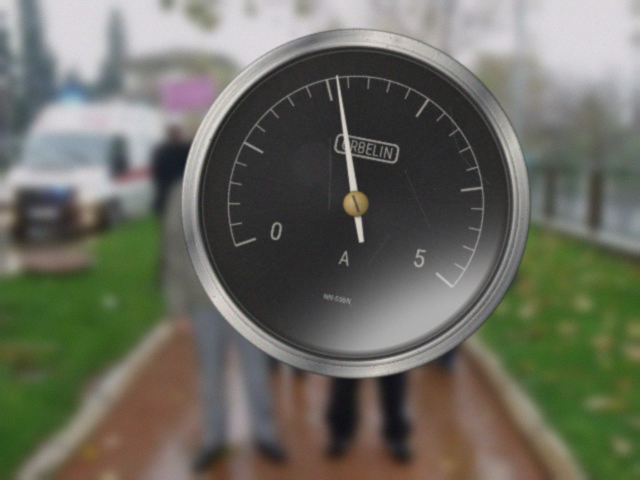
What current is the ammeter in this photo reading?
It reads 2.1 A
